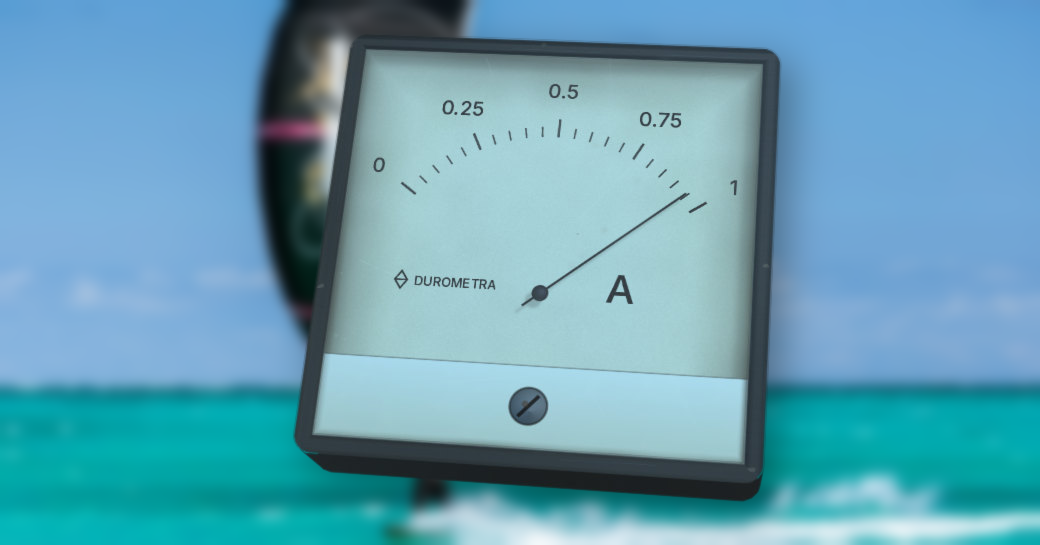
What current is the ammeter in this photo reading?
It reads 0.95 A
